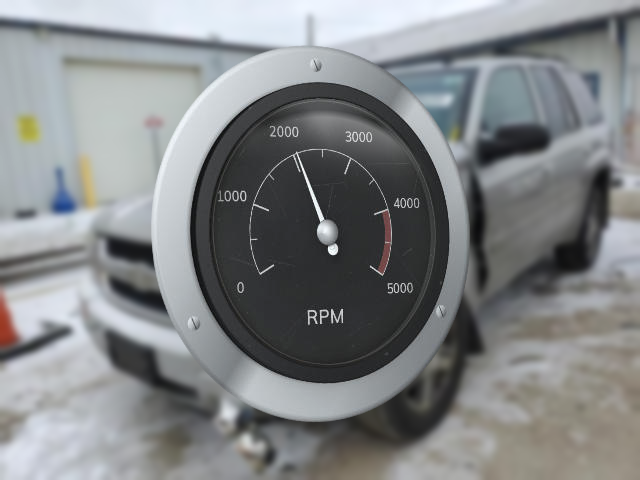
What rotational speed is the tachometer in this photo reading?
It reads 2000 rpm
